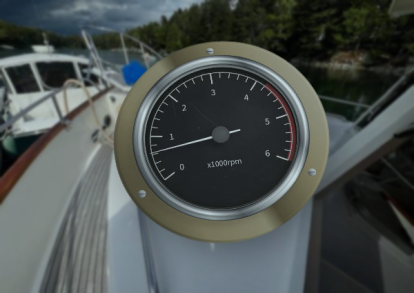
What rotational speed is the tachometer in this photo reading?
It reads 600 rpm
